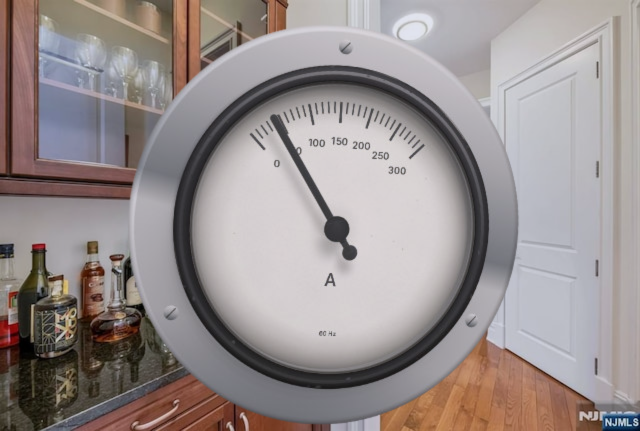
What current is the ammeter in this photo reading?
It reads 40 A
